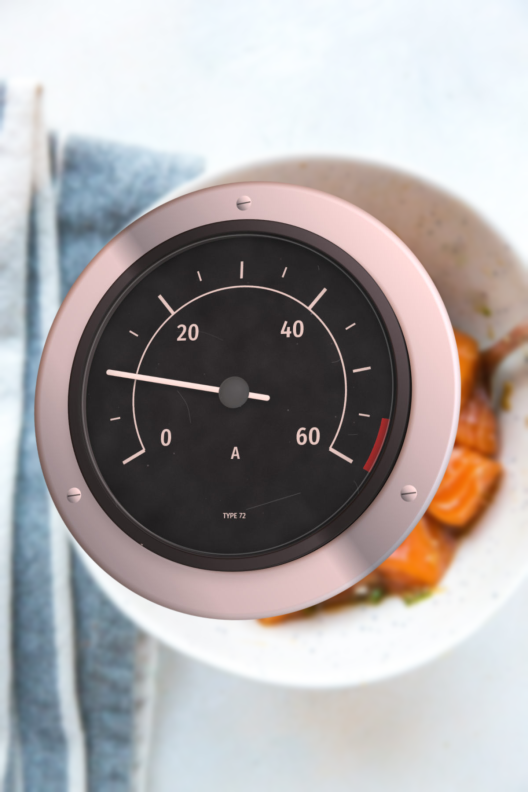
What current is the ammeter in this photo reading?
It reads 10 A
